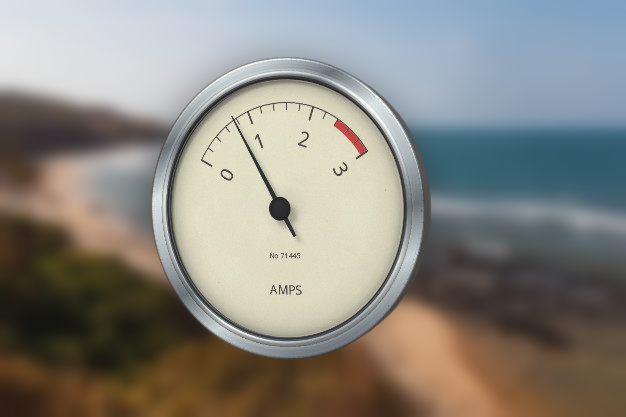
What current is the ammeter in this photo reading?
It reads 0.8 A
